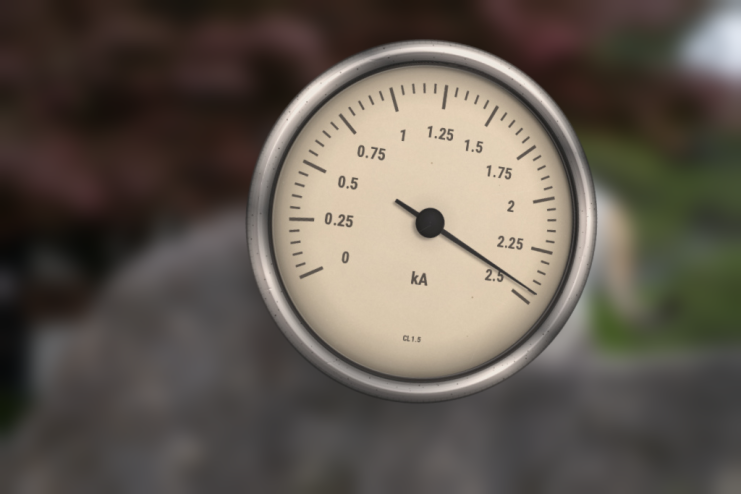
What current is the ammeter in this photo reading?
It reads 2.45 kA
